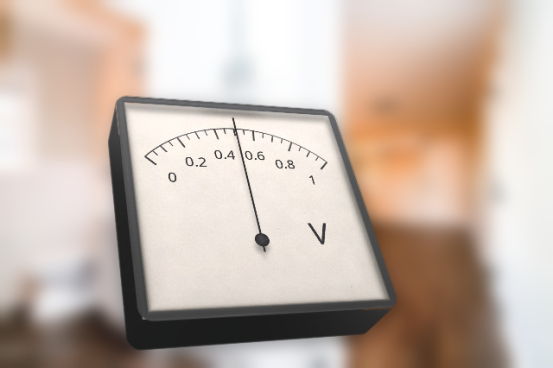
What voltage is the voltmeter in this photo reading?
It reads 0.5 V
